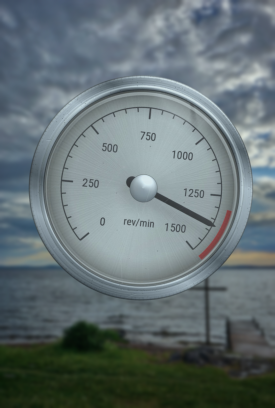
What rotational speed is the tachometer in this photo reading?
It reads 1375 rpm
